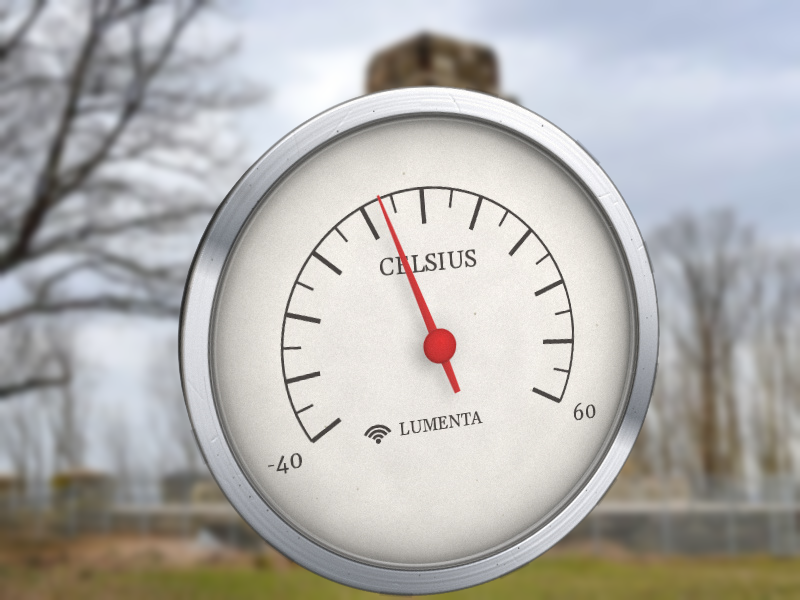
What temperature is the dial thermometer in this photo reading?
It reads 2.5 °C
